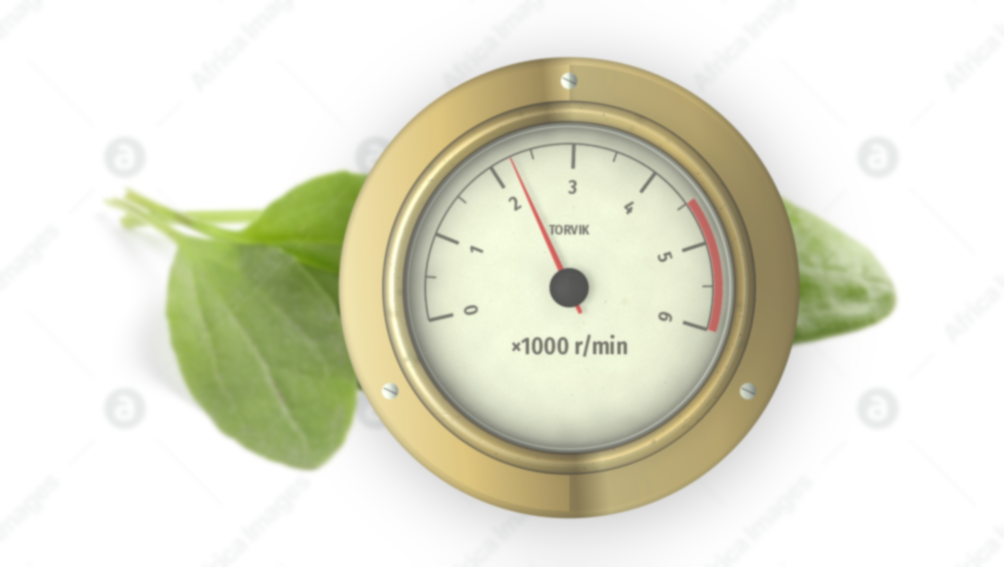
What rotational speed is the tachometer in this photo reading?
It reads 2250 rpm
